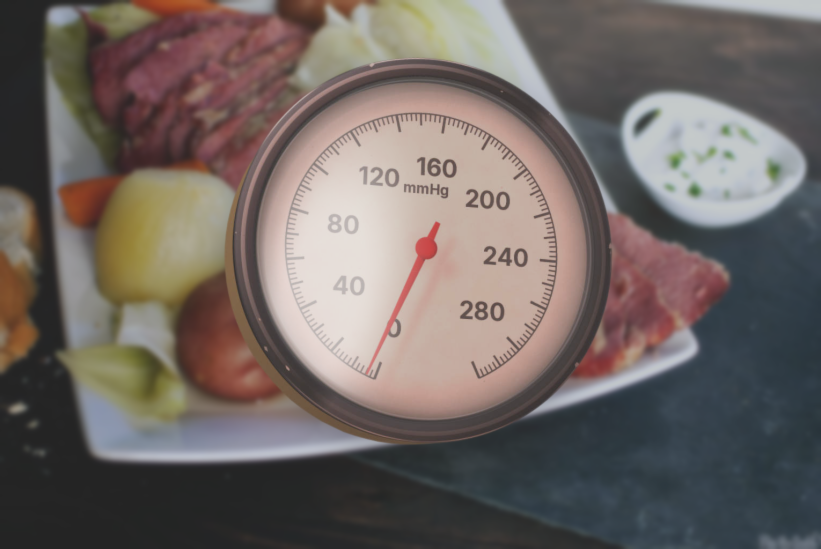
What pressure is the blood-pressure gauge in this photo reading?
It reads 4 mmHg
